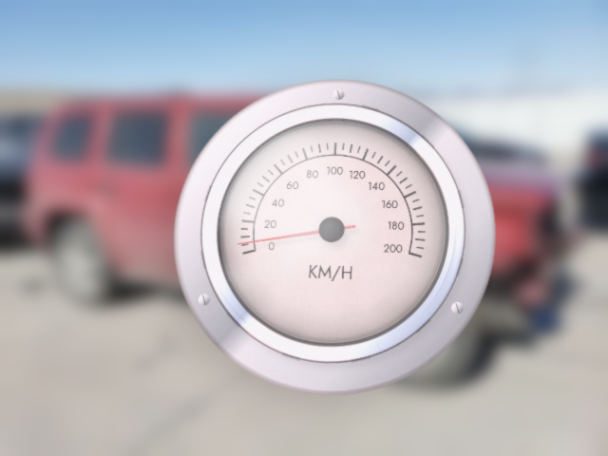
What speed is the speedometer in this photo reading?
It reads 5 km/h
